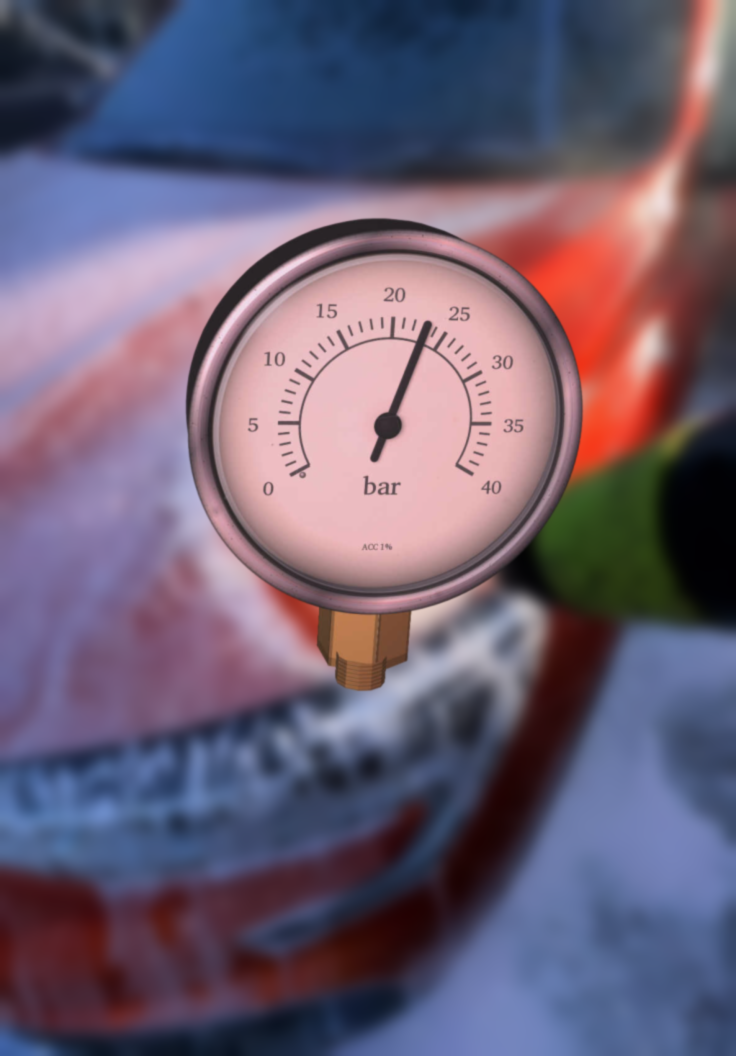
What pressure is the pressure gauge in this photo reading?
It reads 23 bar
